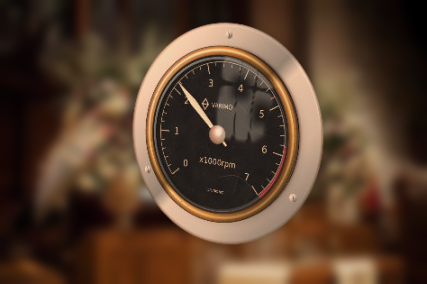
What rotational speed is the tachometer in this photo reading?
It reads 2200 rpm
